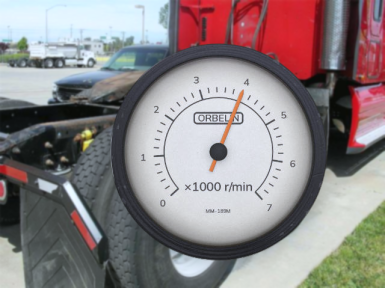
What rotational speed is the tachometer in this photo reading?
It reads 4000 rpm
